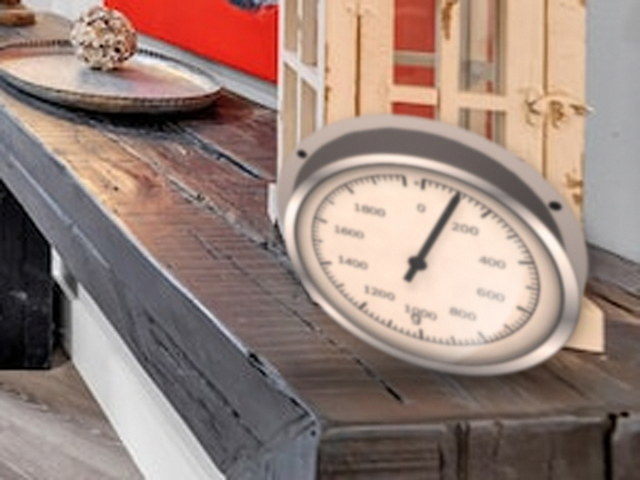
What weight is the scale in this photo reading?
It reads 100 g
